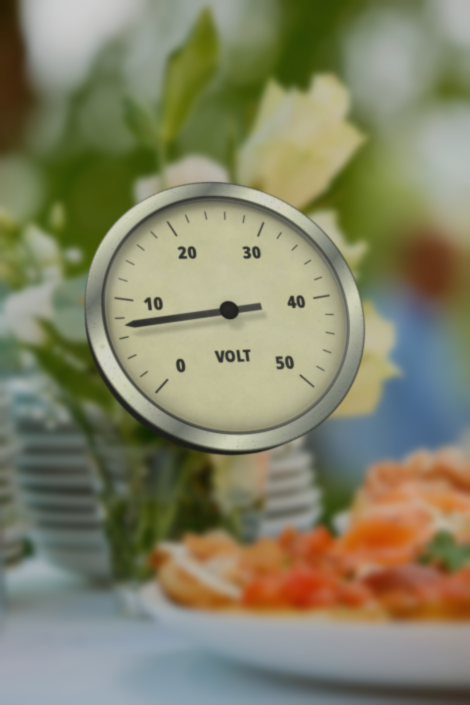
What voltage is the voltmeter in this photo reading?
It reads 7 V
